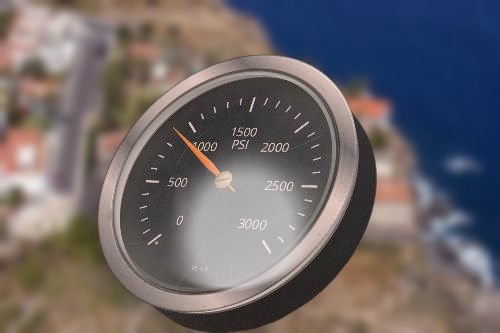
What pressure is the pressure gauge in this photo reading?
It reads 900 psi
